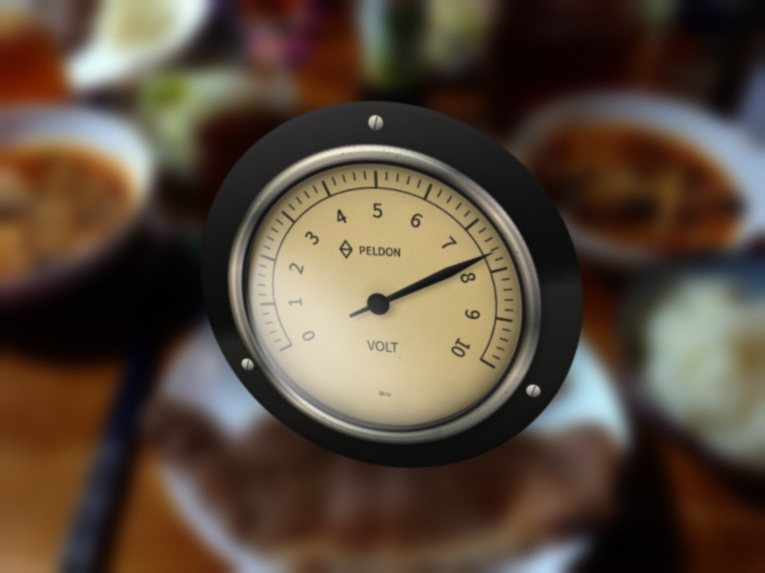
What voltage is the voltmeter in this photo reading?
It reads 7.6 V
